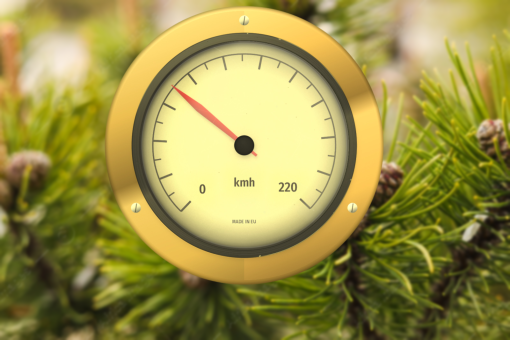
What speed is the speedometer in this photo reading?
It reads 70 km/h
